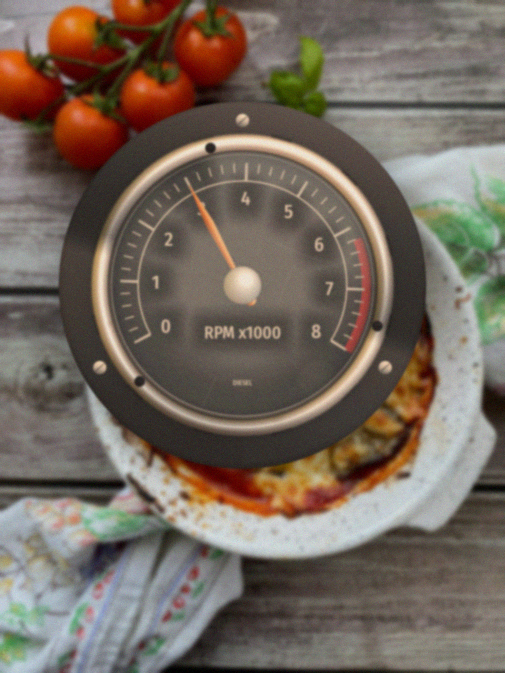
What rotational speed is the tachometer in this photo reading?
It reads 3000 rpm
